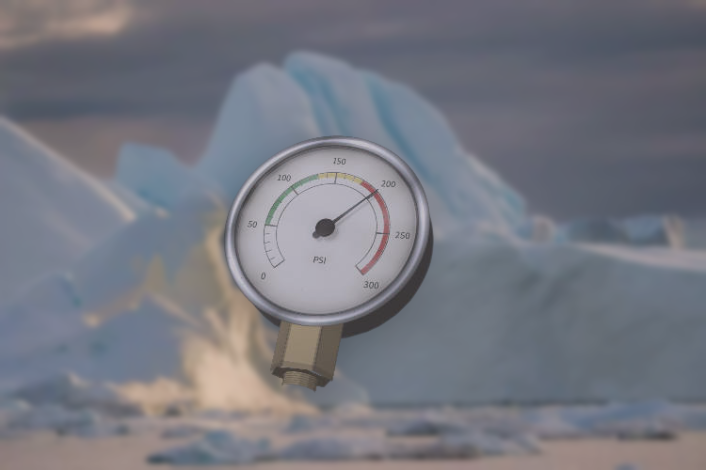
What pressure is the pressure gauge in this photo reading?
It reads 200 psi
